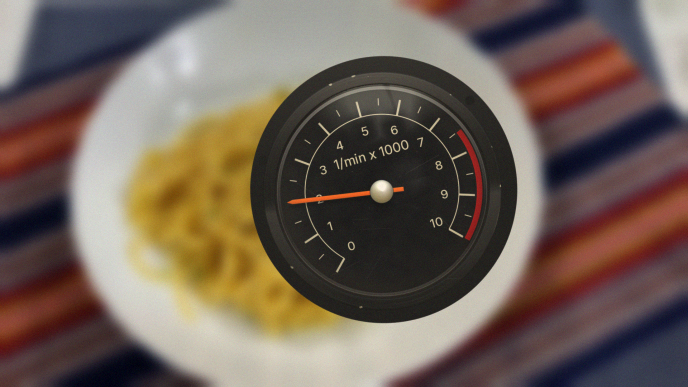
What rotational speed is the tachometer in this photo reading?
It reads 2000 rpm
